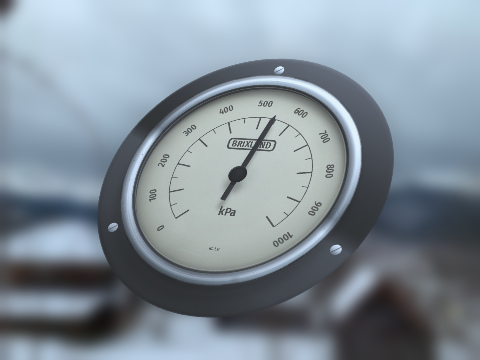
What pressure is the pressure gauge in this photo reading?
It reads 550 kPa
